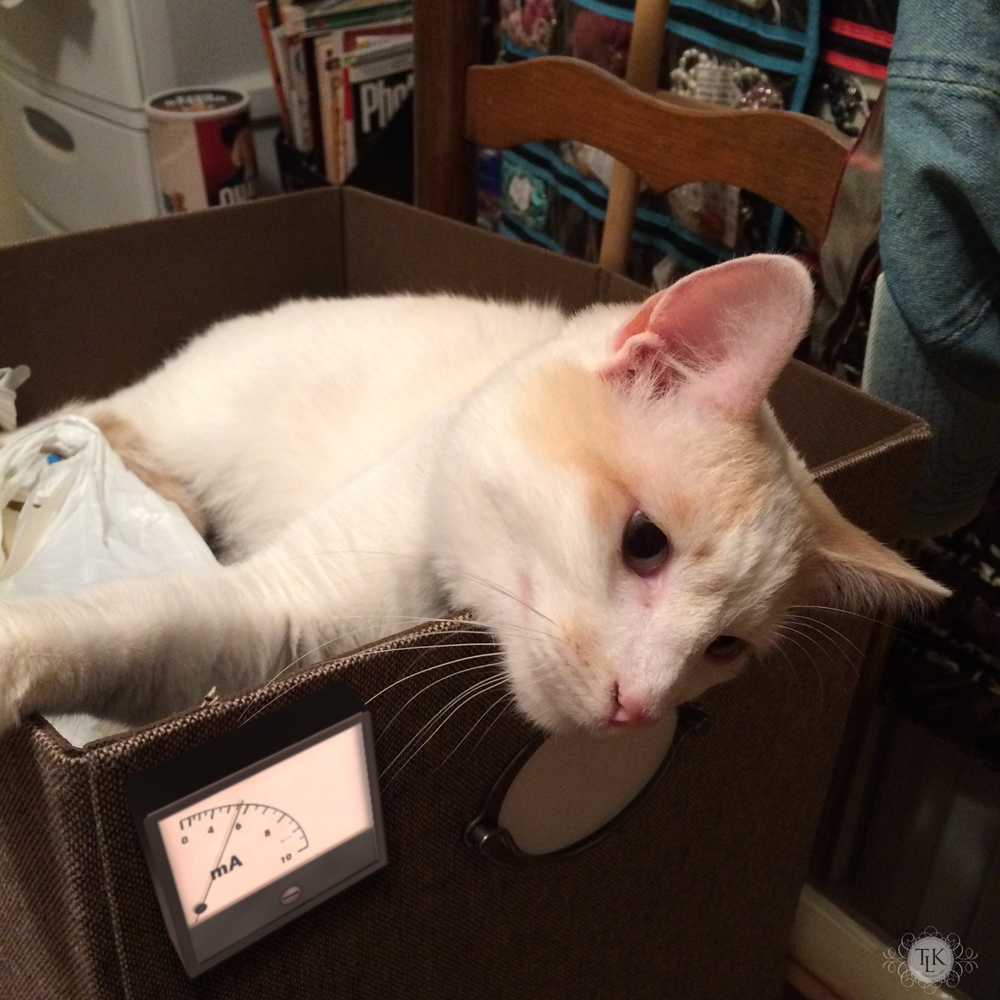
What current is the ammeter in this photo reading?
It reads 5.5 mA
